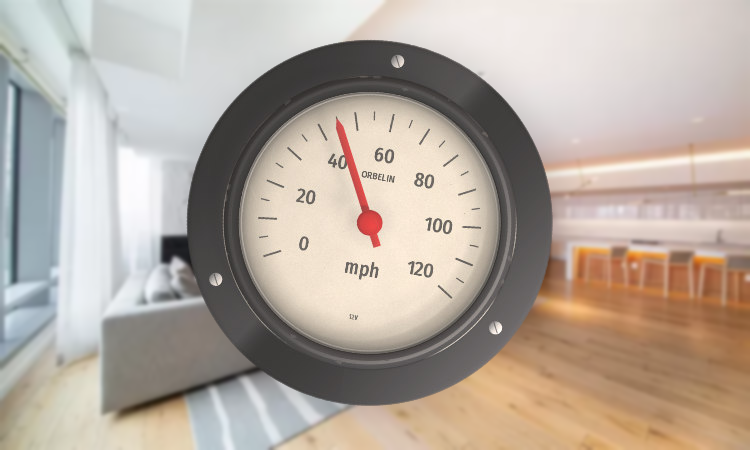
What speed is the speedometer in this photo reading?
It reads 45 mph
